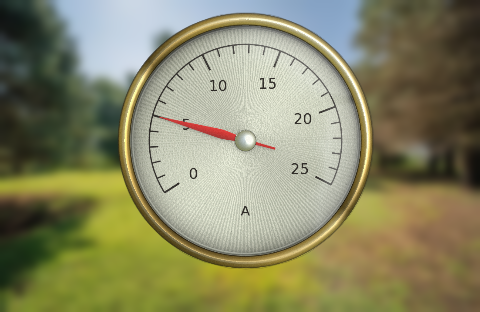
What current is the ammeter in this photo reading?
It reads 5 A
